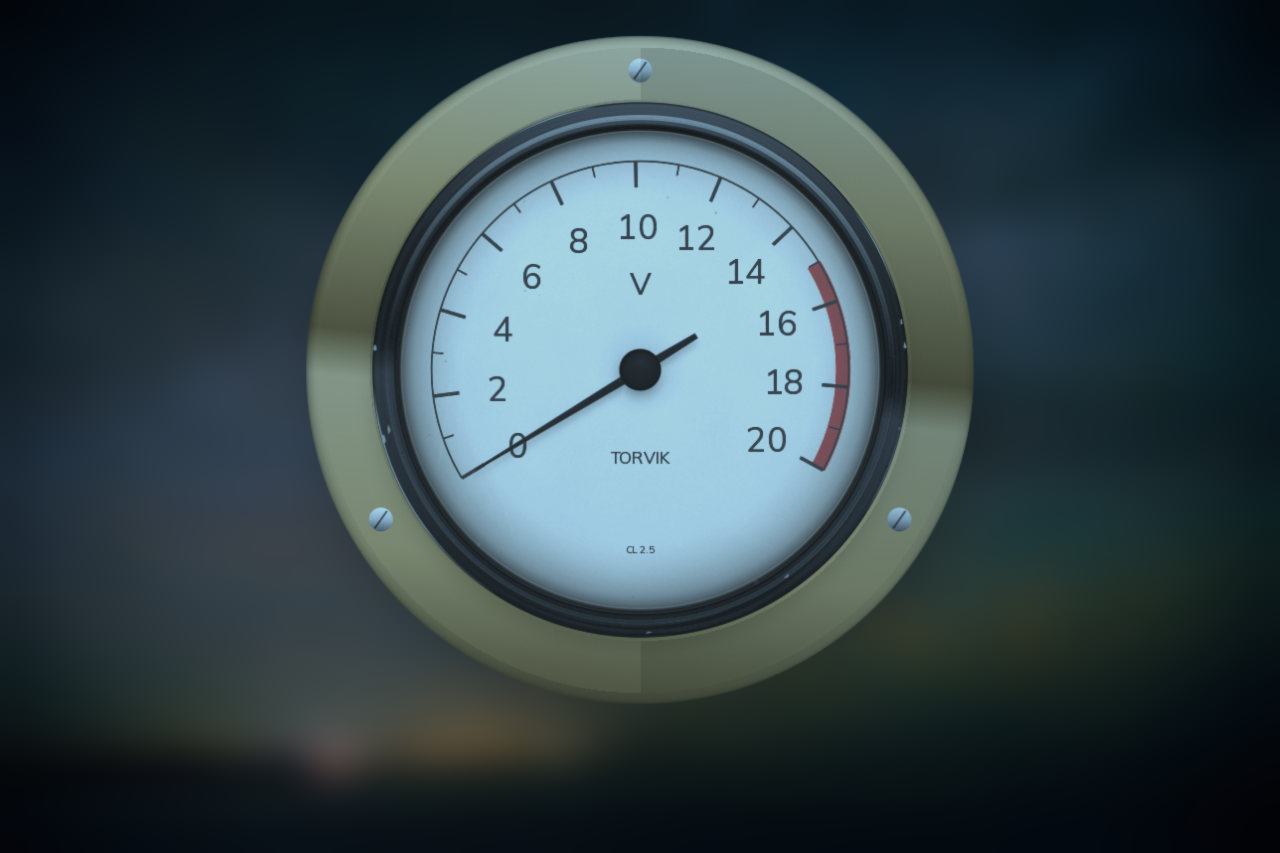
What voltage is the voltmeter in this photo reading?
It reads 0 V
